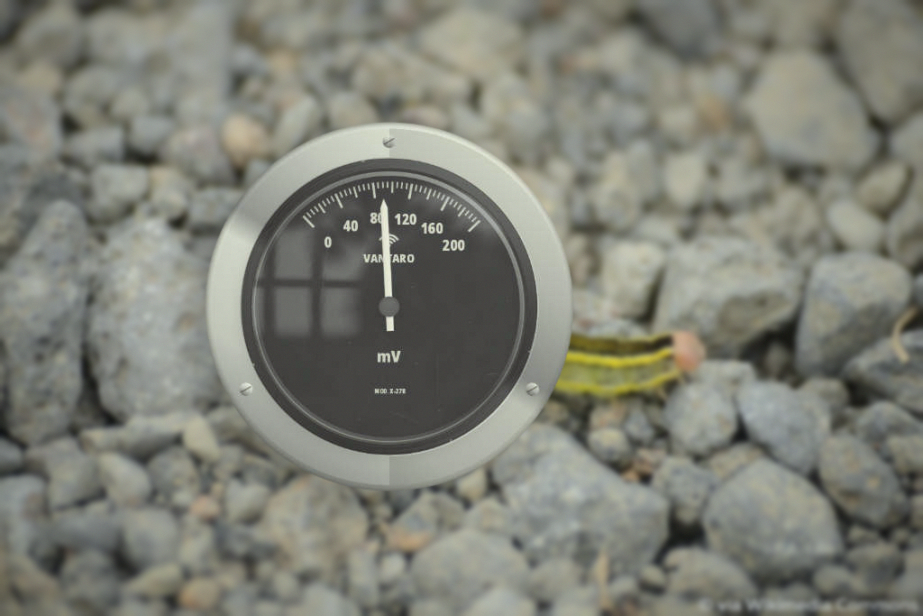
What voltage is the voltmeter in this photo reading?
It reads 90 mV
